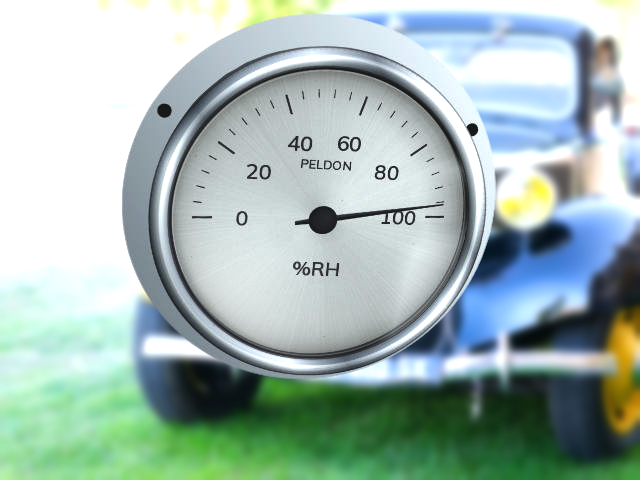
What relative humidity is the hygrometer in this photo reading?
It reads 96 %
